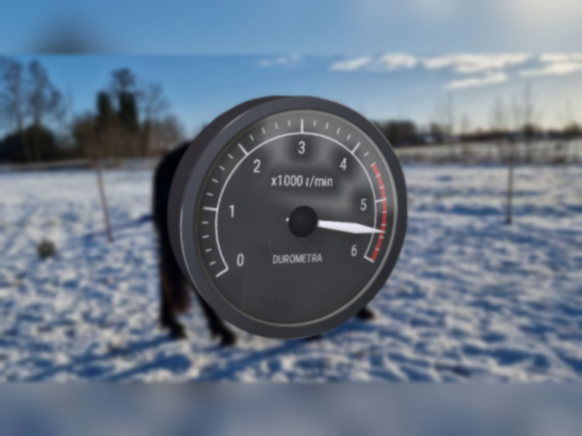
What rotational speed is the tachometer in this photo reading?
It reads 5500 rpm
